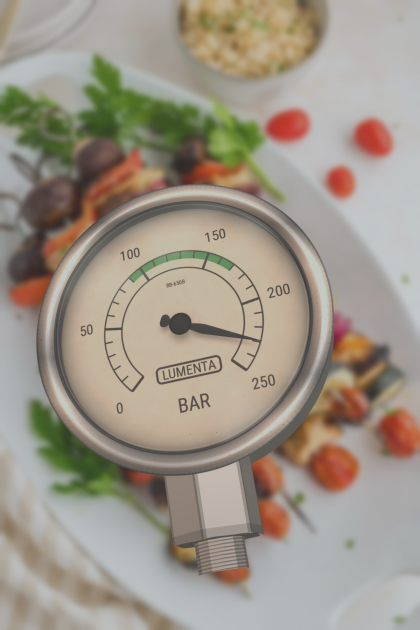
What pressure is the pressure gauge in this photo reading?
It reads 230 bar
